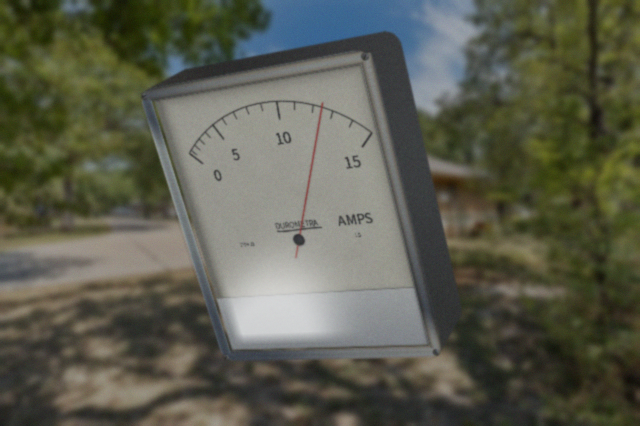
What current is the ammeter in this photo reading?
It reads 12.5 A
